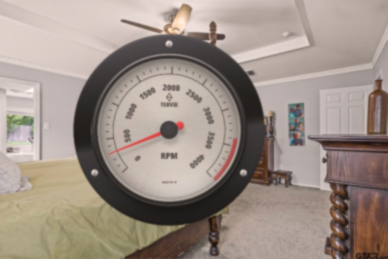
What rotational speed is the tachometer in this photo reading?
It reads 300 rpm
